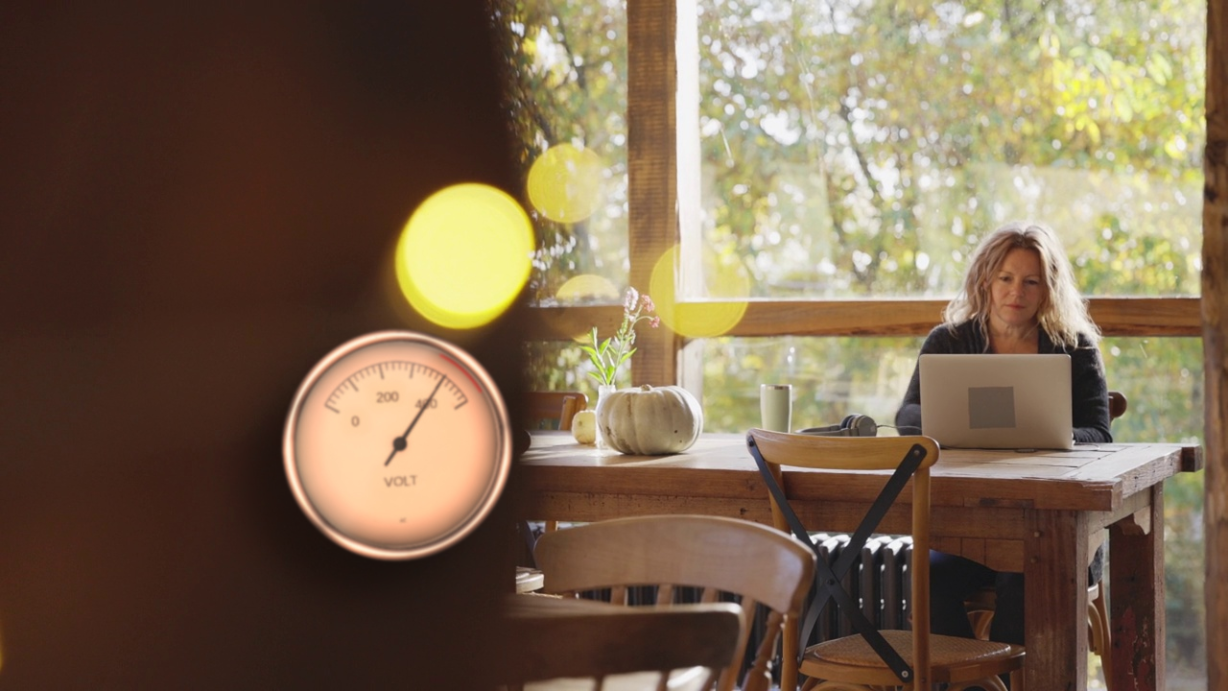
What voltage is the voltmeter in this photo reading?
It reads 400 V
